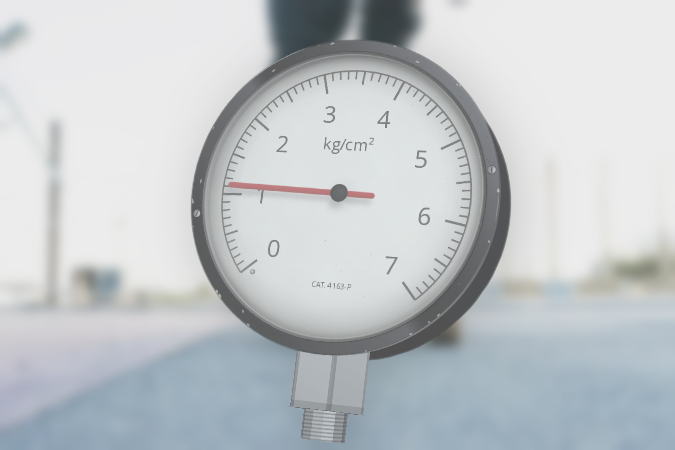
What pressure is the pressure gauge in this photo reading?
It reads 1.1 kg/cm²
